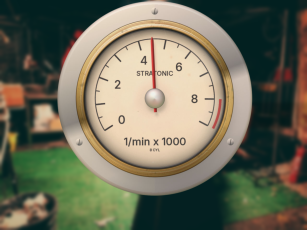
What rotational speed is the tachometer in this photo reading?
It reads 4500 rpm
